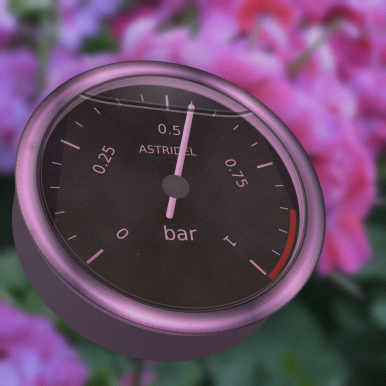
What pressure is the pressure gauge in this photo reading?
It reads 0.55 bar
